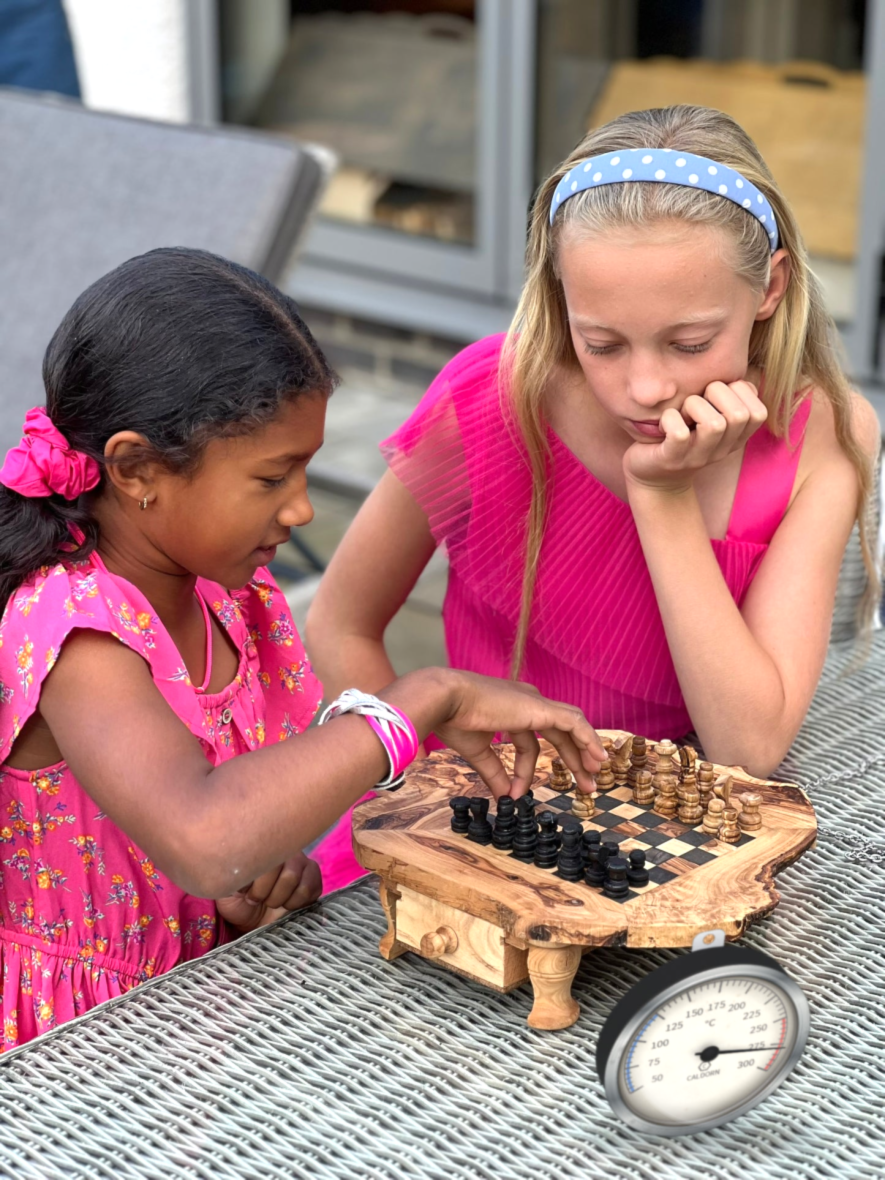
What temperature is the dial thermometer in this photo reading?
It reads 275 °C
